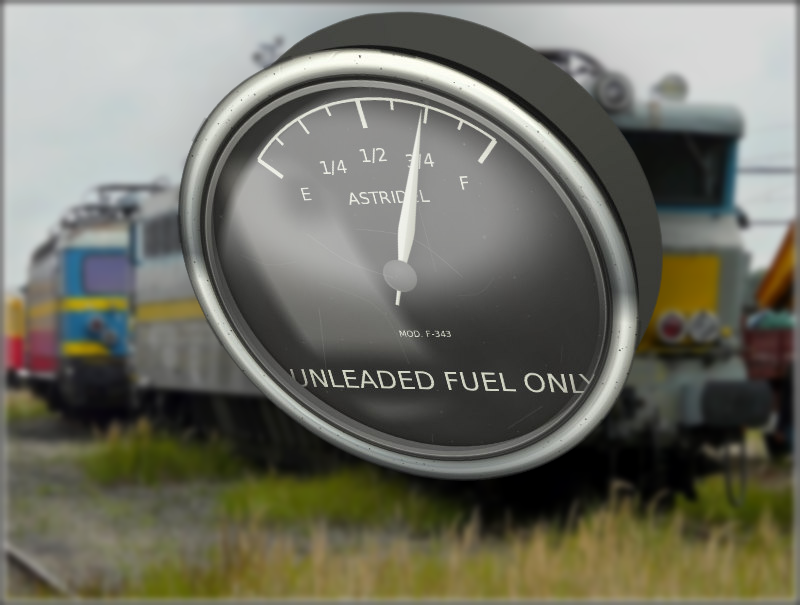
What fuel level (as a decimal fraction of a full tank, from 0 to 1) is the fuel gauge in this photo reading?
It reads 0.75
